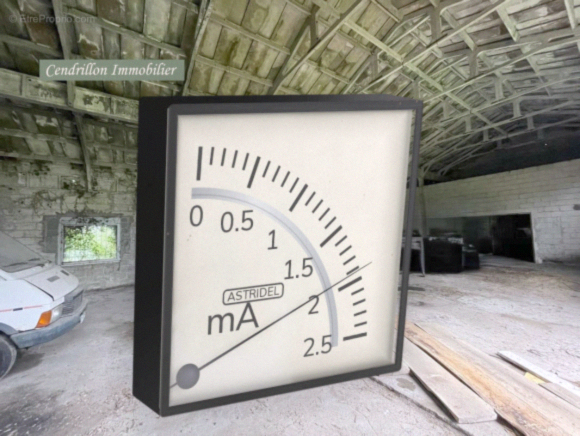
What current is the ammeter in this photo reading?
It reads 1.9 mA
